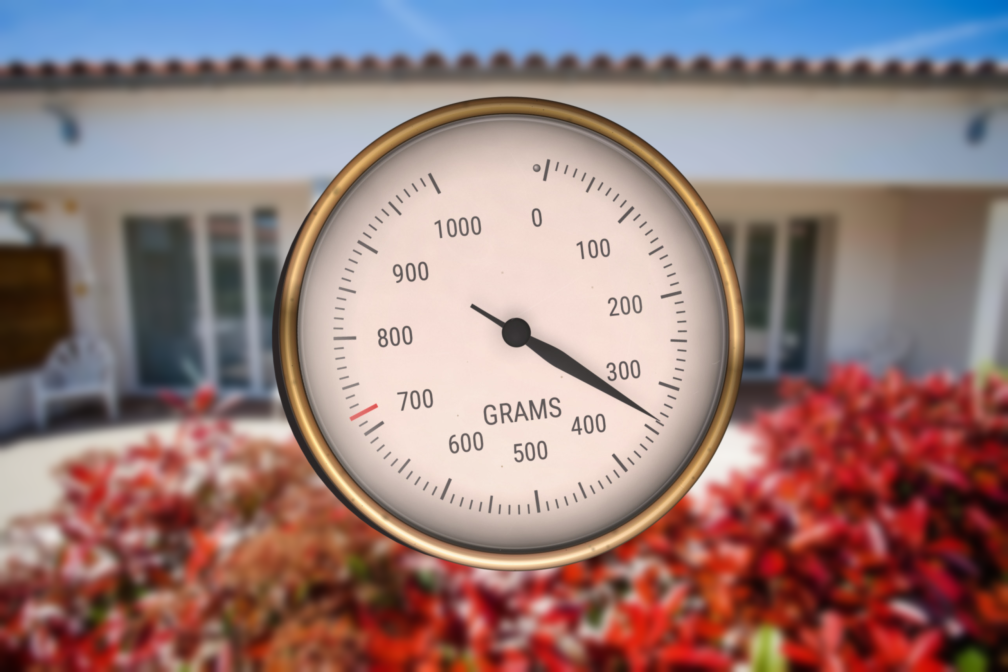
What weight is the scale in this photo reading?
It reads 340 g
